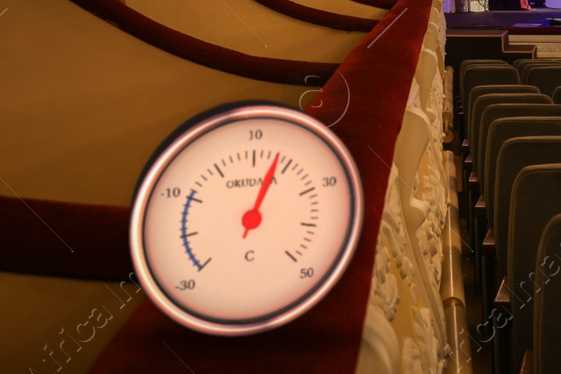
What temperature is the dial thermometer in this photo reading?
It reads 16 °C
